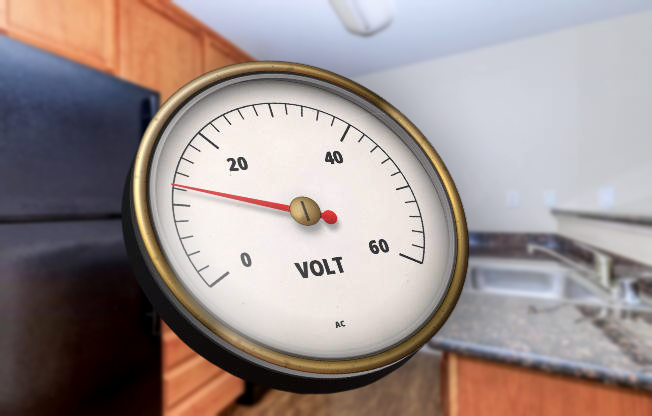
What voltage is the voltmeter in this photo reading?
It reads 12 V
